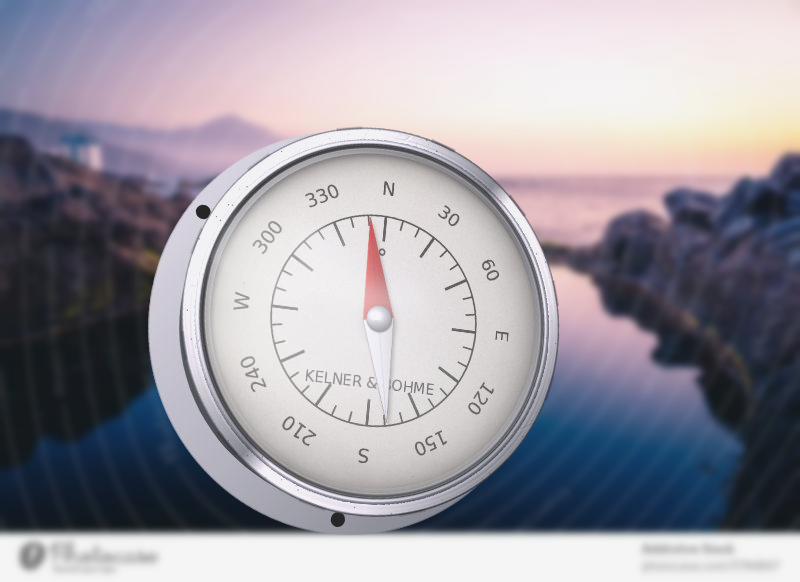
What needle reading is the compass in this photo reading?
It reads 350 °
